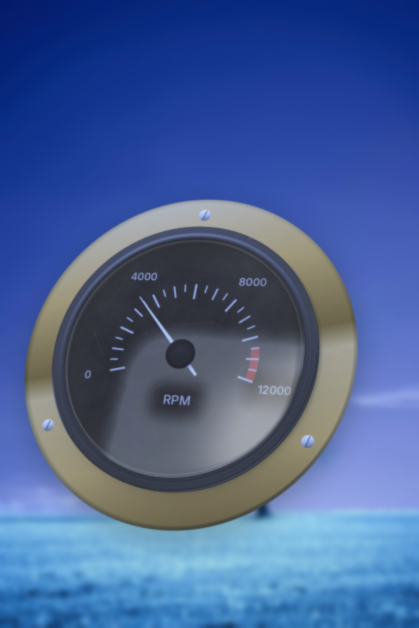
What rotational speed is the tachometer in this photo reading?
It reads 3500 rpm
